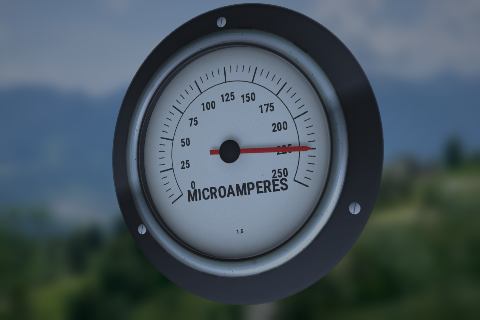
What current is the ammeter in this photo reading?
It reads 225 µA
